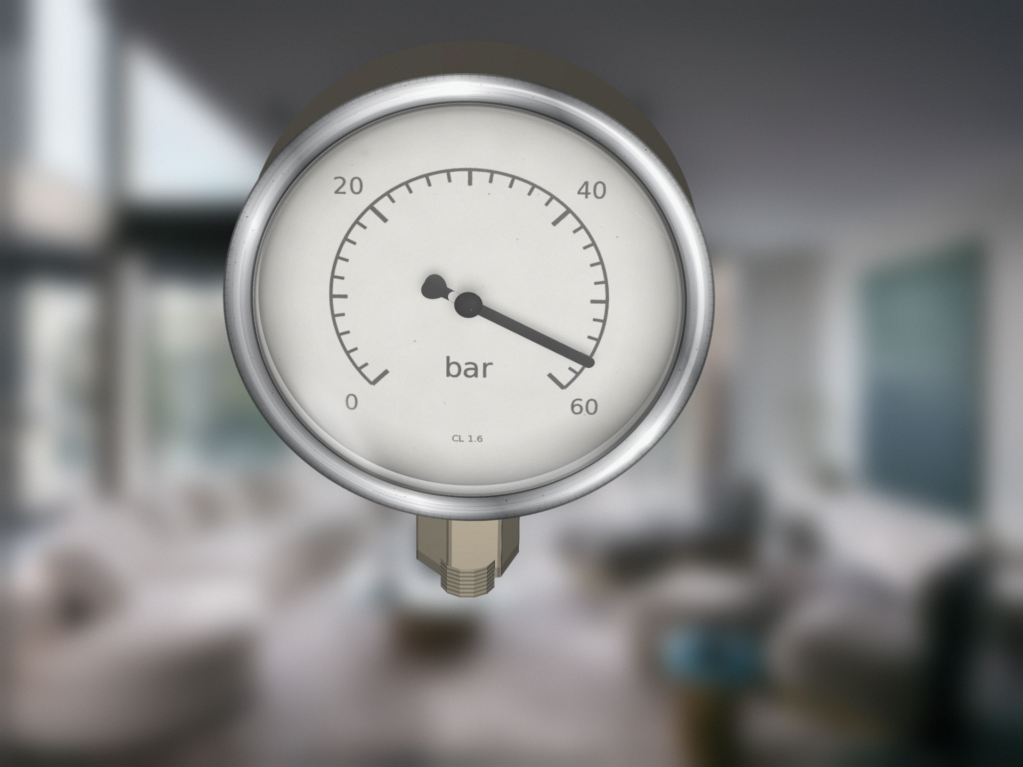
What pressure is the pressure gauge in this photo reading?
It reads 56 bar
